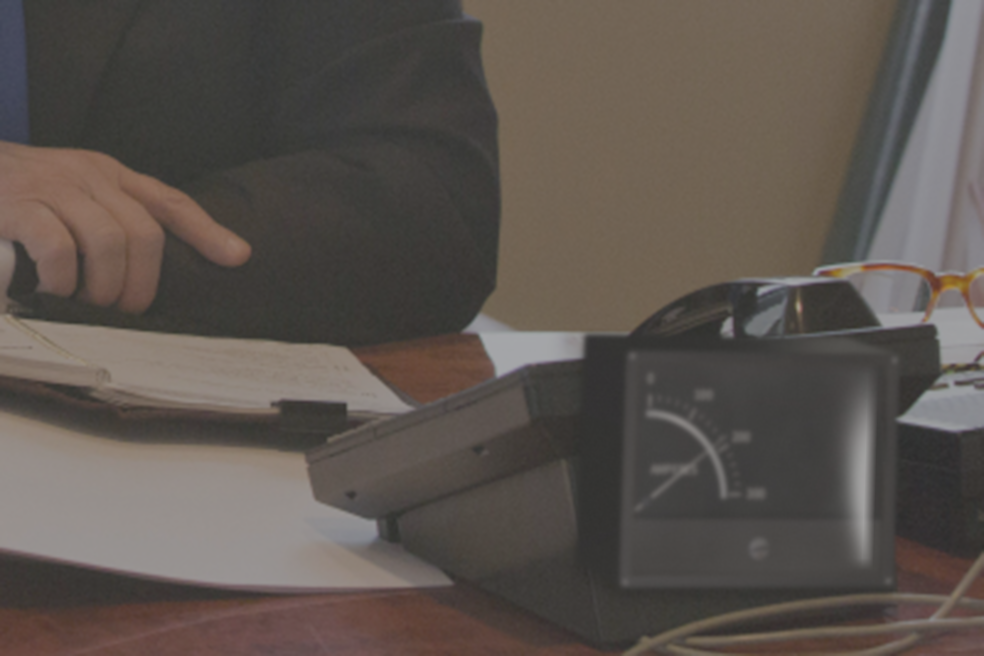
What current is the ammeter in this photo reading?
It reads 180 A
